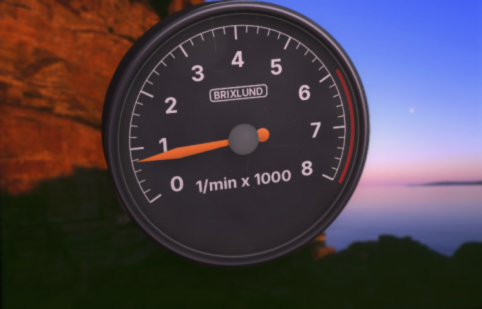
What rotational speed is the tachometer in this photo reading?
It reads 800 rpm
